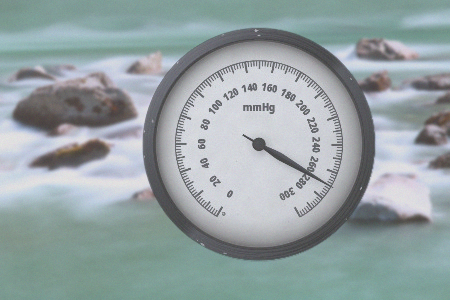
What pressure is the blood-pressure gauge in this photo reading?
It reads 270 mmHg
